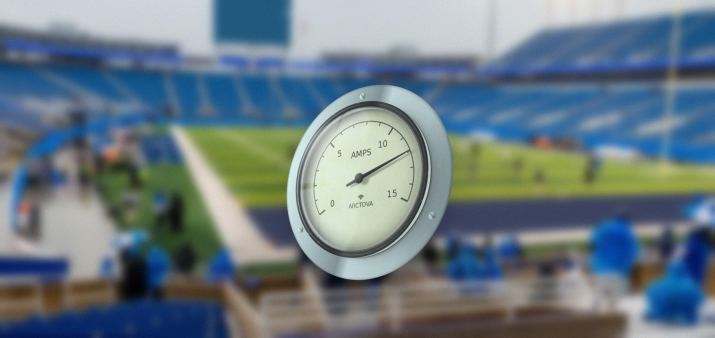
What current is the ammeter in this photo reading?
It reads 12 A
